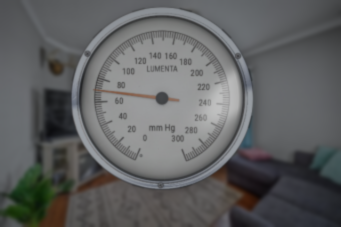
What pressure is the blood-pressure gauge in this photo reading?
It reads 70 mmHg
